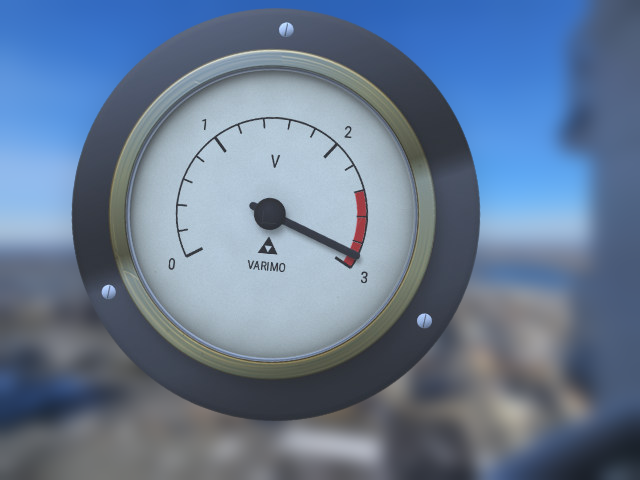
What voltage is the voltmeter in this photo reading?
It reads 2.9 V
